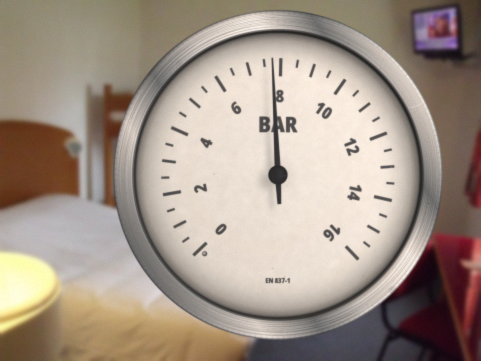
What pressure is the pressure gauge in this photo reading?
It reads 7.75 bar
